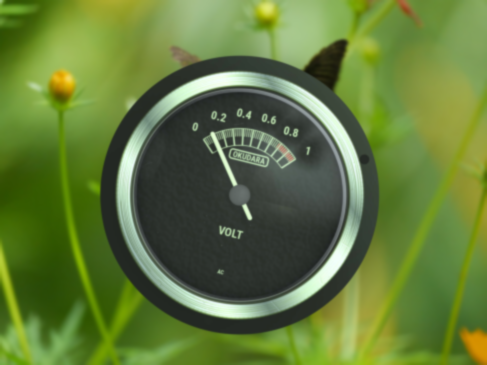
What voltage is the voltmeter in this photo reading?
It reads 0.1 V
